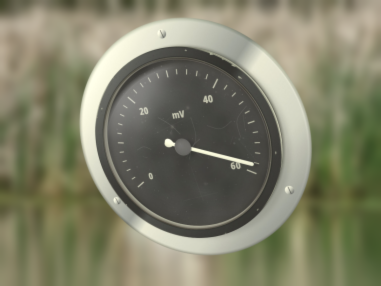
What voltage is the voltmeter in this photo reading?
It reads 58 mV
